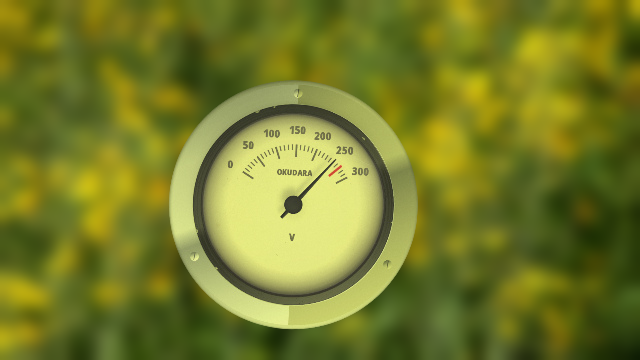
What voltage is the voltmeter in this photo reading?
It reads 250 V
